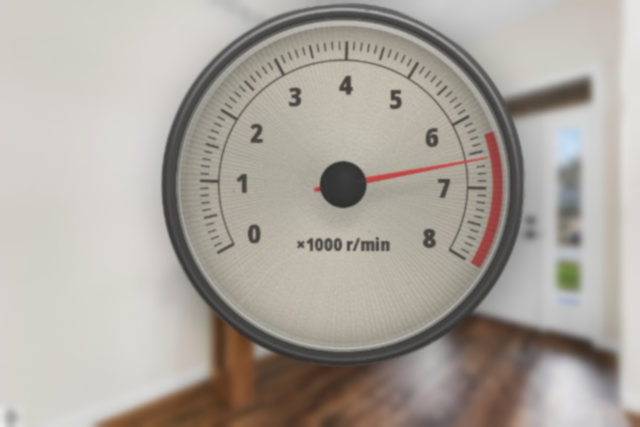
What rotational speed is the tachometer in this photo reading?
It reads 6600 rpm
